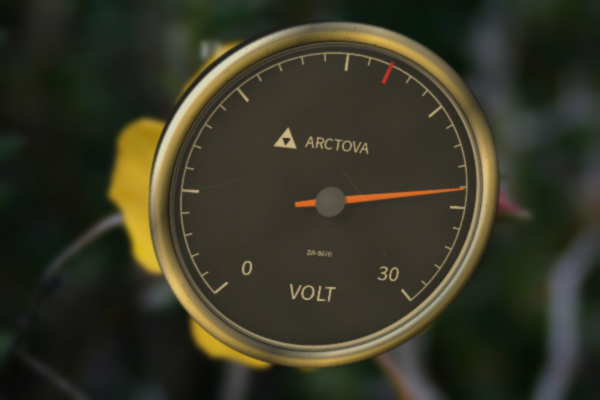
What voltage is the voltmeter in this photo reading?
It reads 24 V
